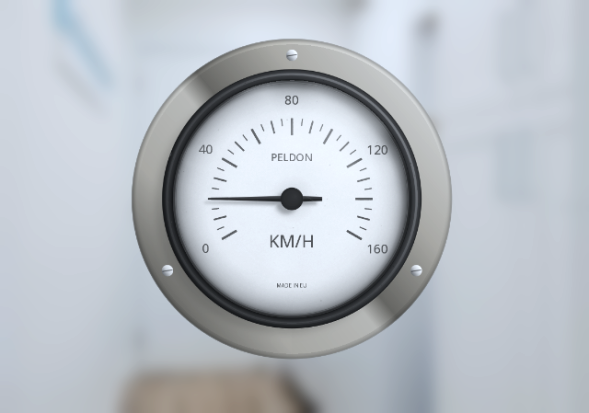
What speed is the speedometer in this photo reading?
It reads 20 km/h
